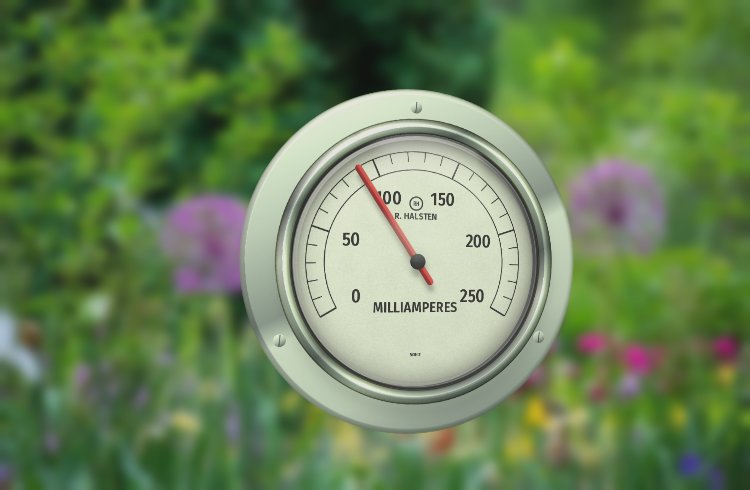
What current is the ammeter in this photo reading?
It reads 90 mA
